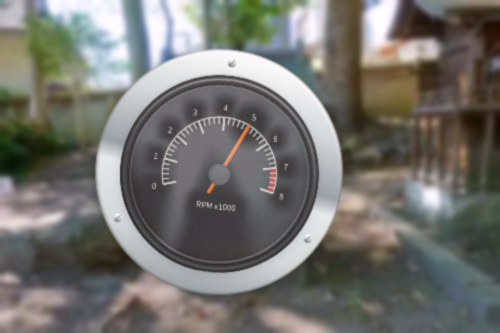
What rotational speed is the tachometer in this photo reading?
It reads 5000 rpm
